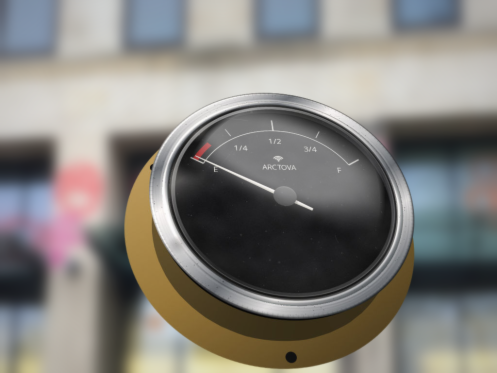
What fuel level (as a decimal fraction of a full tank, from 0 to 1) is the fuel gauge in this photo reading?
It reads 0
